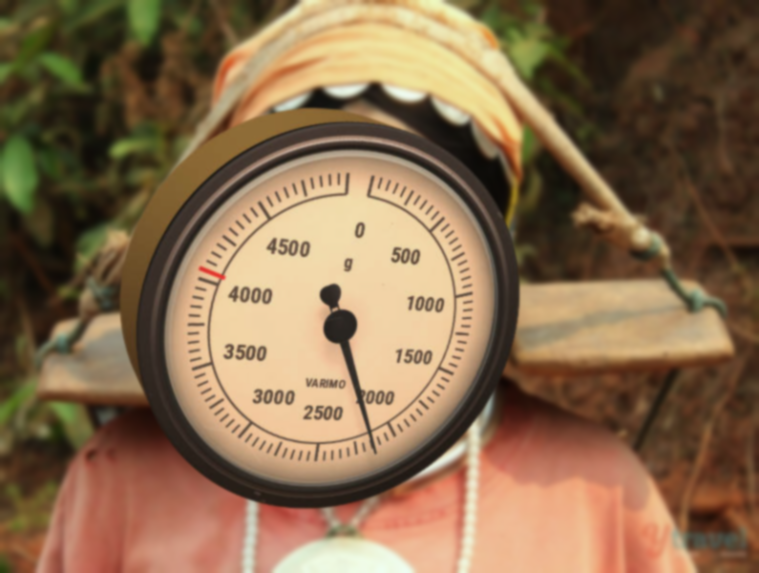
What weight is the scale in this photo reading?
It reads 2150 g
